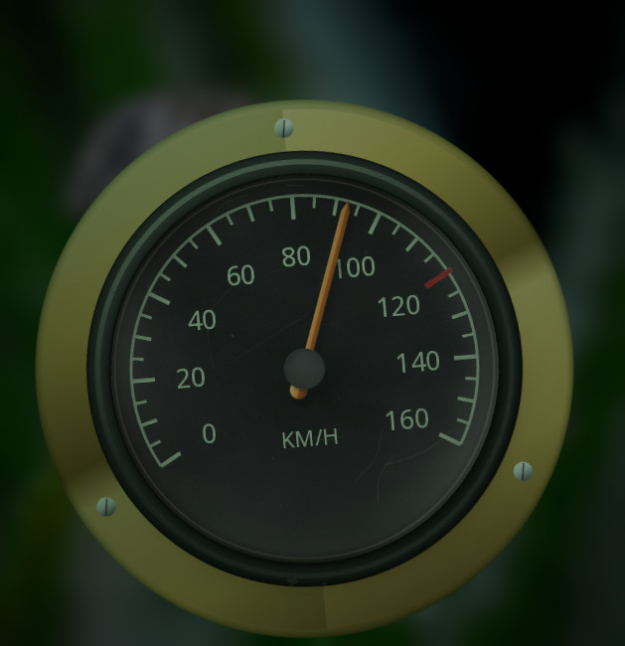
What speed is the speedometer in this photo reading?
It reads 92.5 km/h
